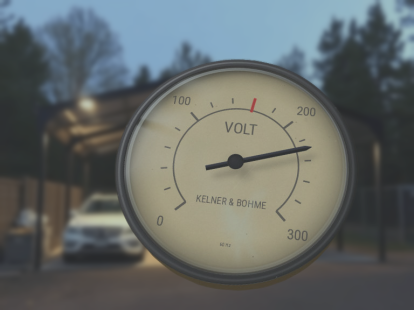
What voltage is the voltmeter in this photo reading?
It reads 230 V
